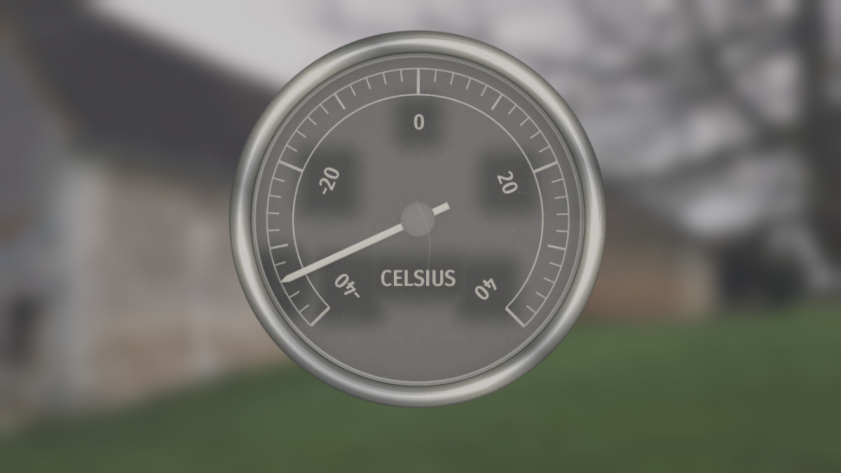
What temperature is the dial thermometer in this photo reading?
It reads -34 °C
